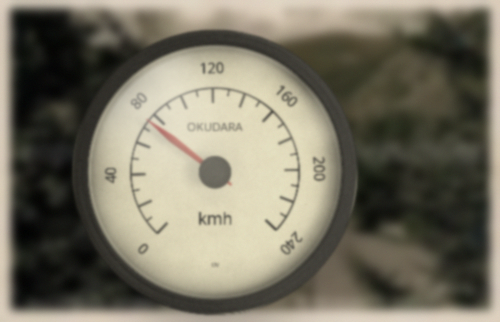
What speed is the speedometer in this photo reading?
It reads 75 km/h
